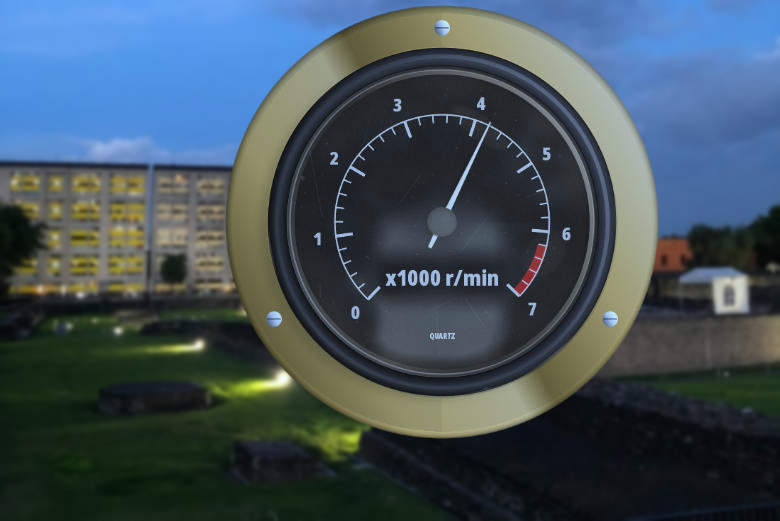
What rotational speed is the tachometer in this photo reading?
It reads 4200 rpm
